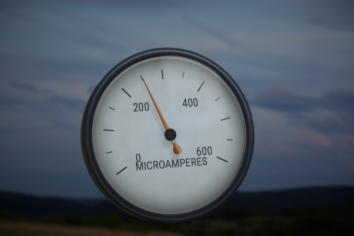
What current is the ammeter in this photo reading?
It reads 250 µA
